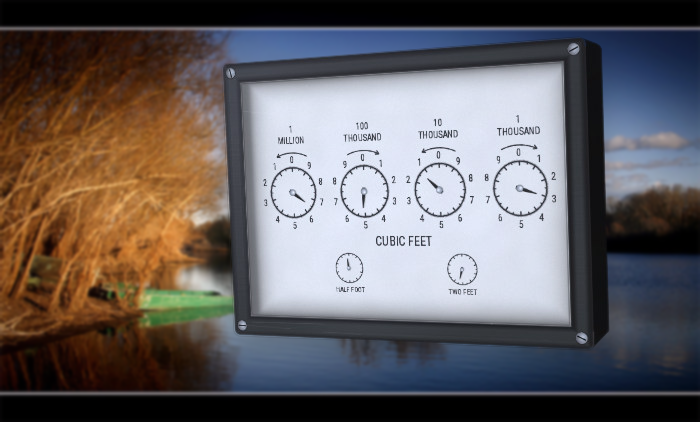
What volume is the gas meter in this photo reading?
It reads 651300 ft³
